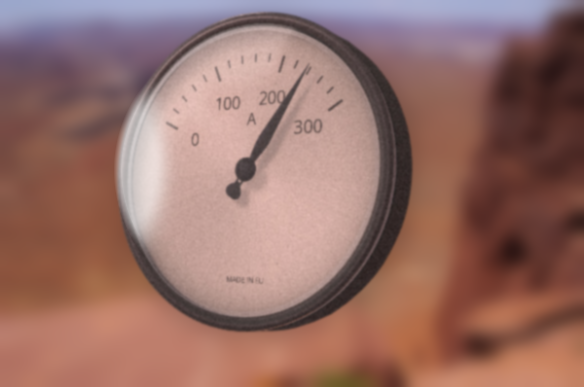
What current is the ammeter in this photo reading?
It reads 240 A
